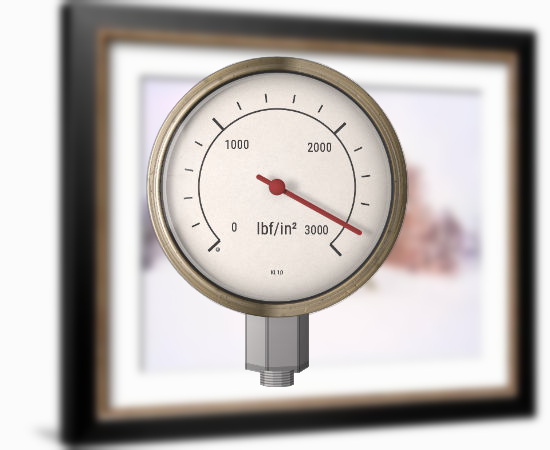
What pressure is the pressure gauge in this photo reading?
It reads 2800 psi
